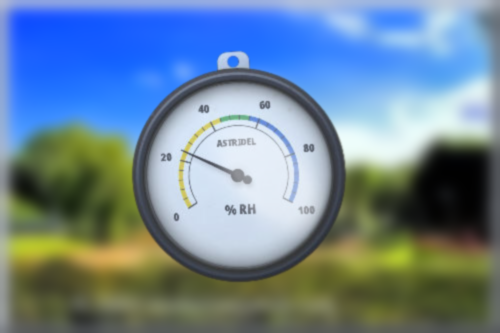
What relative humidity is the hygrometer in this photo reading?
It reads 24 %
